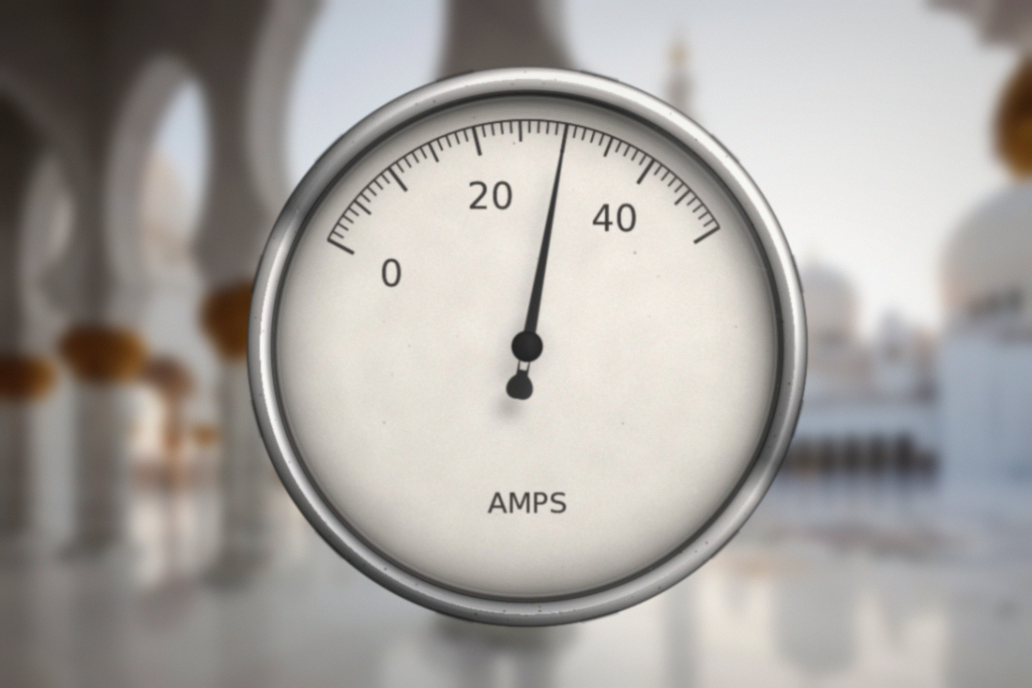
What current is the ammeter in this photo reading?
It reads 30 A
